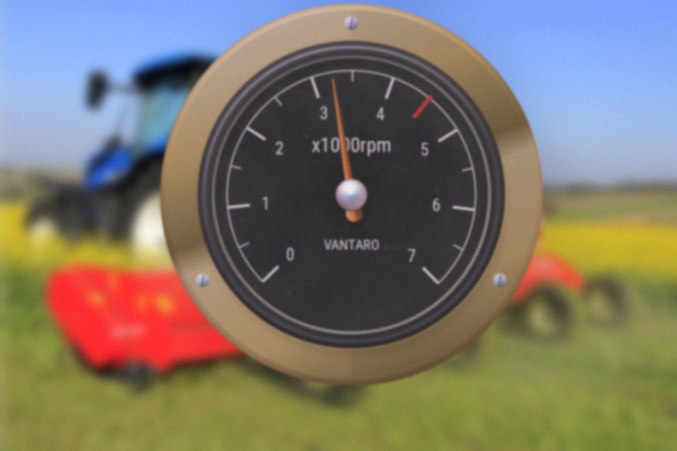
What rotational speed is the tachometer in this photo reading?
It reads 3250 rpm
